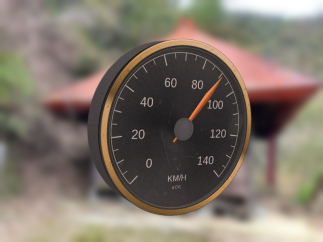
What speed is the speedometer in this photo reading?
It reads 90 km/h
